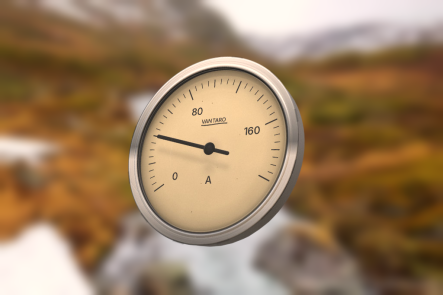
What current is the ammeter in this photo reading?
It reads 40 A
